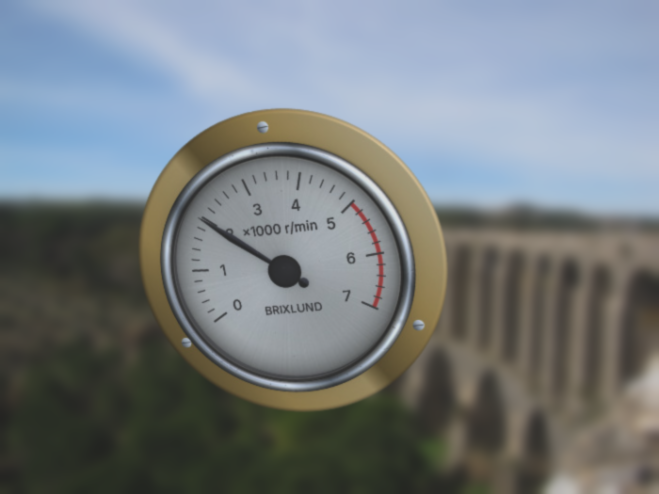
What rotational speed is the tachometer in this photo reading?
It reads 2000 rpm
